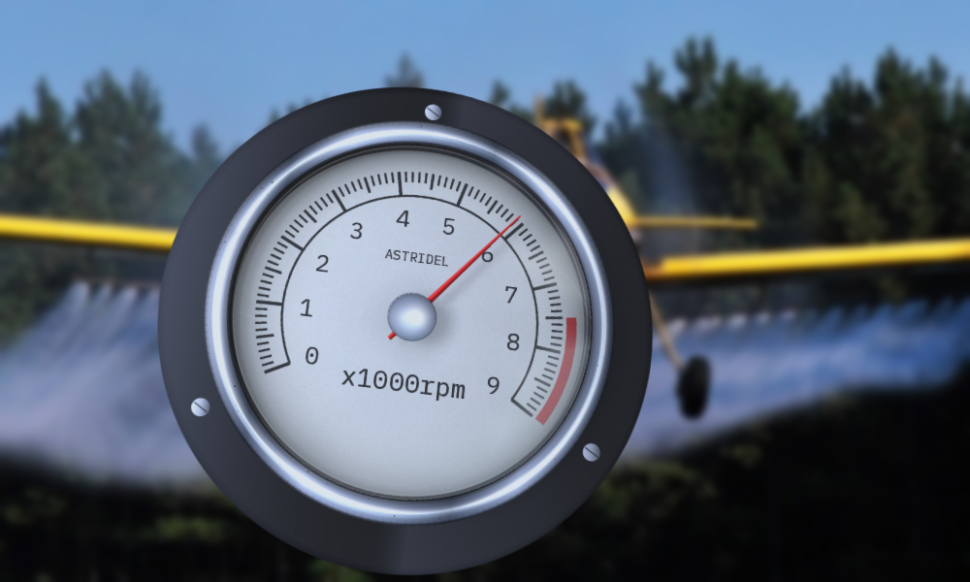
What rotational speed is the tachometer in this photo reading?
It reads 5900 rpm
